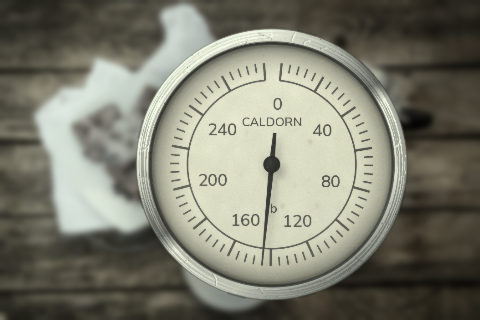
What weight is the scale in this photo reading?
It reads 144 lb
